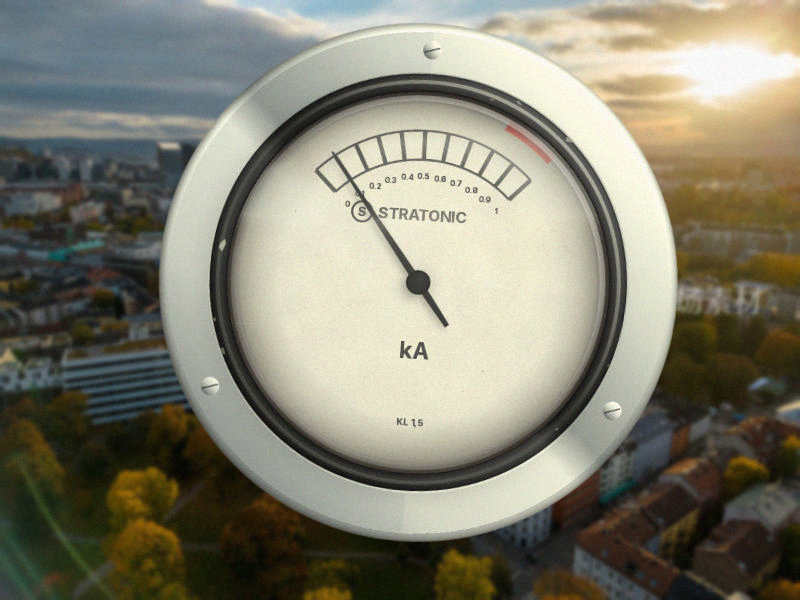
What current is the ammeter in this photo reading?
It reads 0.1 kA
